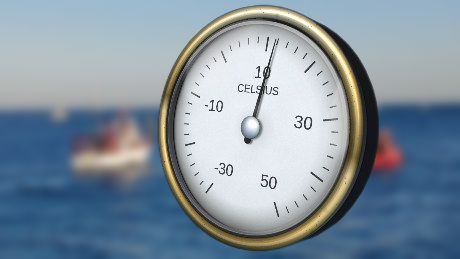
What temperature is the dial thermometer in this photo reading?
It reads 12 °C
